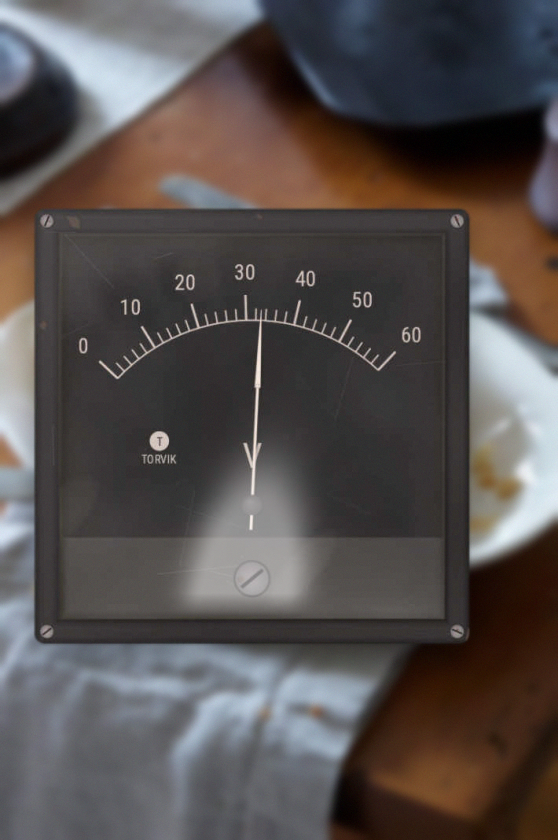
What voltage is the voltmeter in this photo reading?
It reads 33 V
